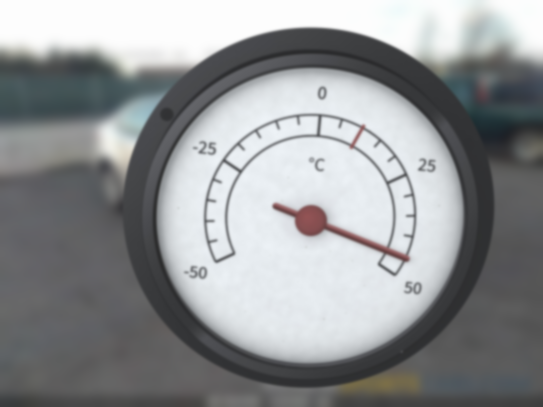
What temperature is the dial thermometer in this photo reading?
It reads 45 °C
